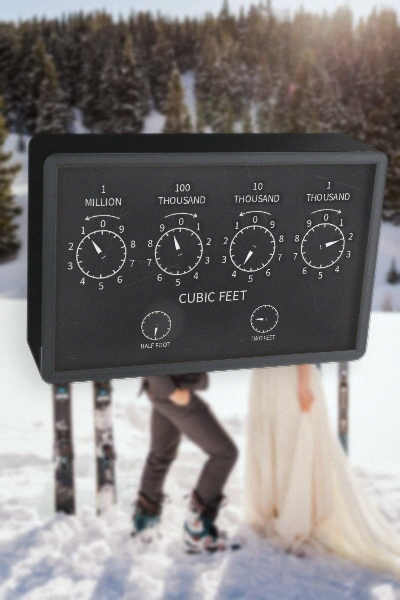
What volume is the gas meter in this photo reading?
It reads 94200 ft³
